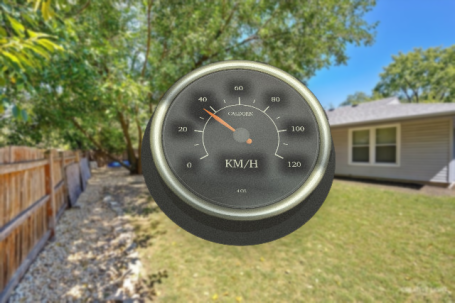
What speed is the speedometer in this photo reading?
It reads 35 km/h
